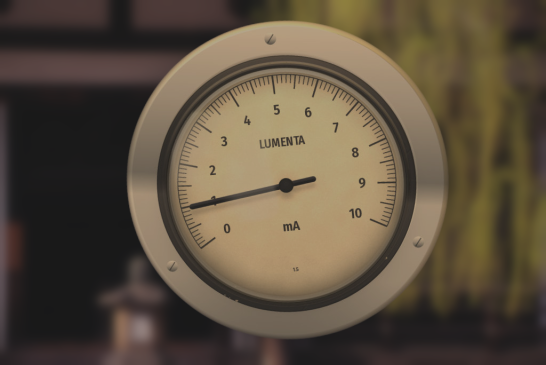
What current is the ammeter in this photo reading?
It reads 1 mA
